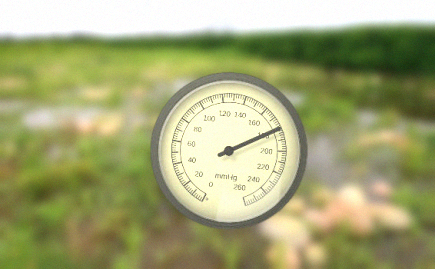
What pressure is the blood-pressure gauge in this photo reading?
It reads 180 mmHg
